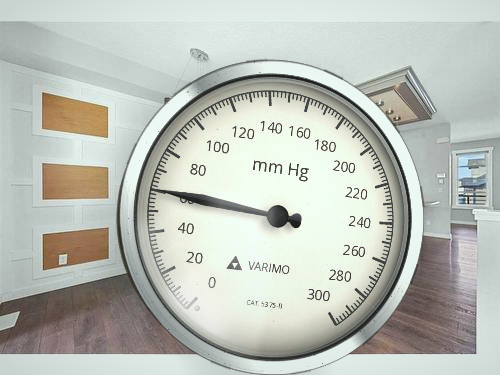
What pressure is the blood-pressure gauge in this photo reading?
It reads 60 mmHg
